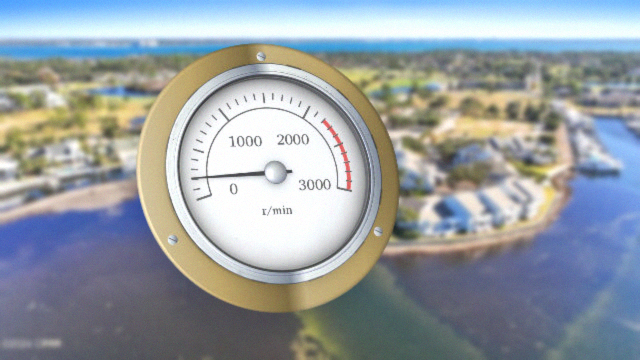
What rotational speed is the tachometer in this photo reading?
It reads 200 rpm
